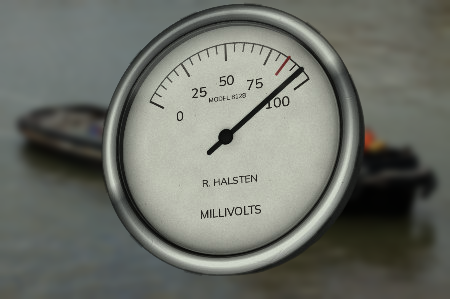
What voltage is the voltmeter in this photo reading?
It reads 95 mV
